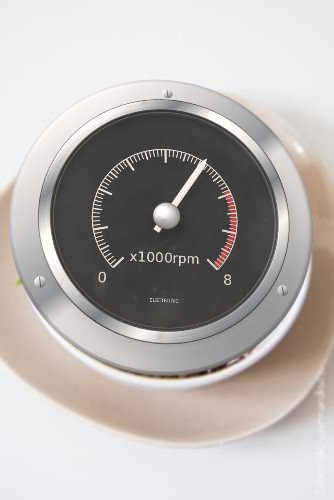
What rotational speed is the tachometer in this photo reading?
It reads 5000 rpm
